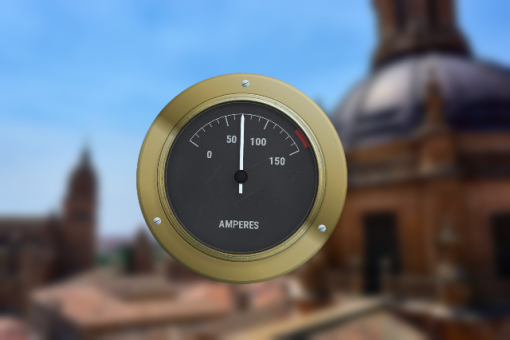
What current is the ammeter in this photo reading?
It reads 70 A
